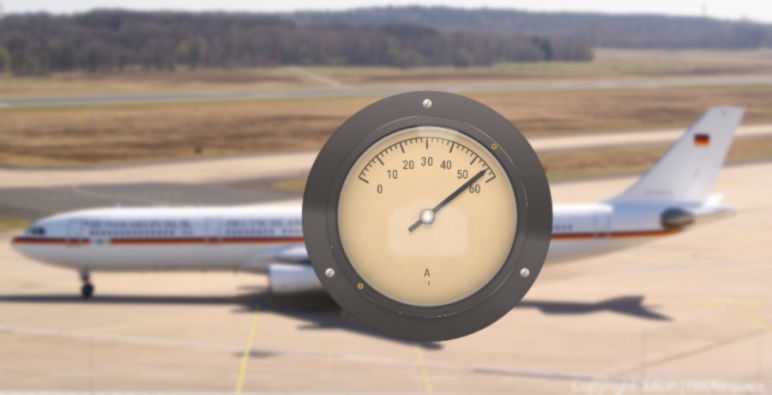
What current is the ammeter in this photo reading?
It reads 56 A
